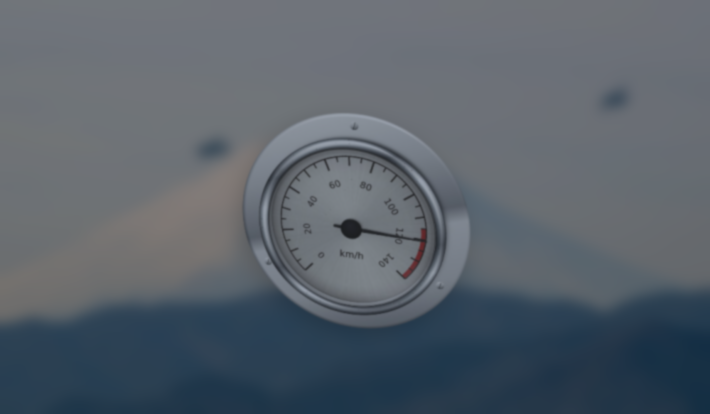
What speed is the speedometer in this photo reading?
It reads 120 km/h
